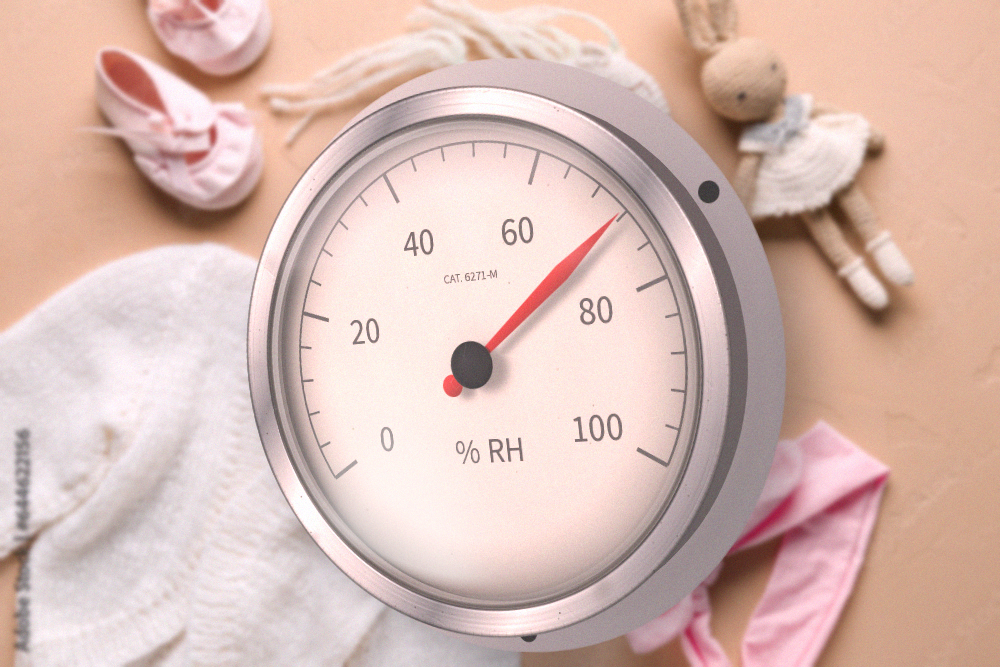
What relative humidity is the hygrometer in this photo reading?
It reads 72 %
